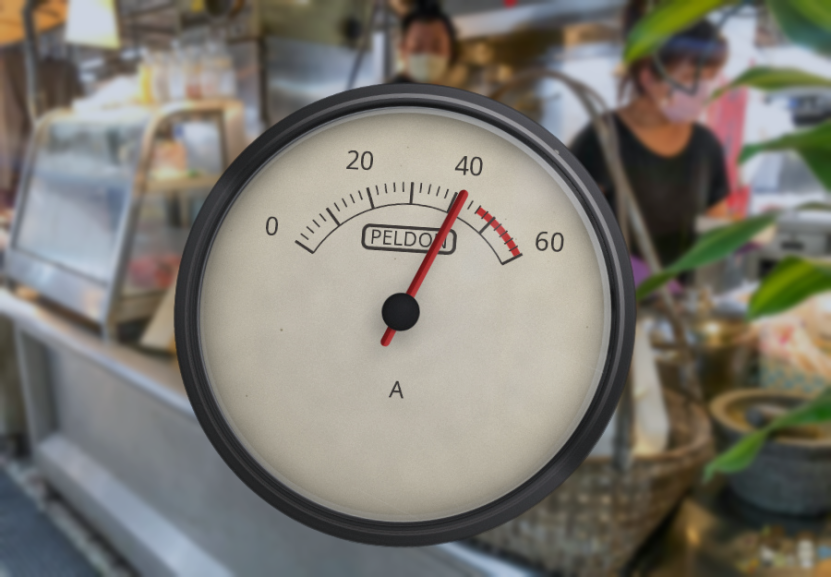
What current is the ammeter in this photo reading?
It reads 42 A
